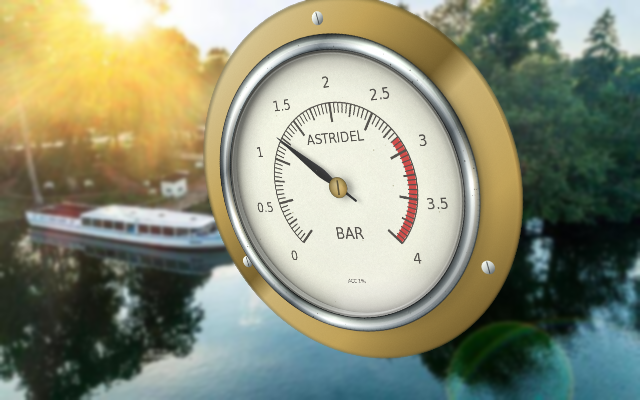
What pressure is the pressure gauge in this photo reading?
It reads 1.25 bar
